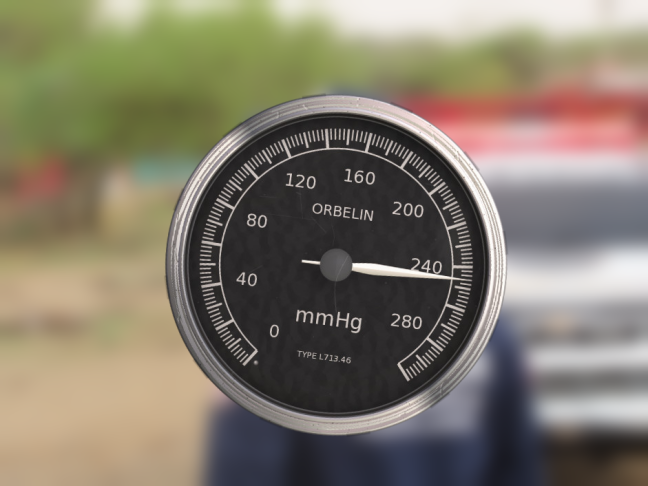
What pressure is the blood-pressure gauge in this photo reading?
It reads 246 mmHg
